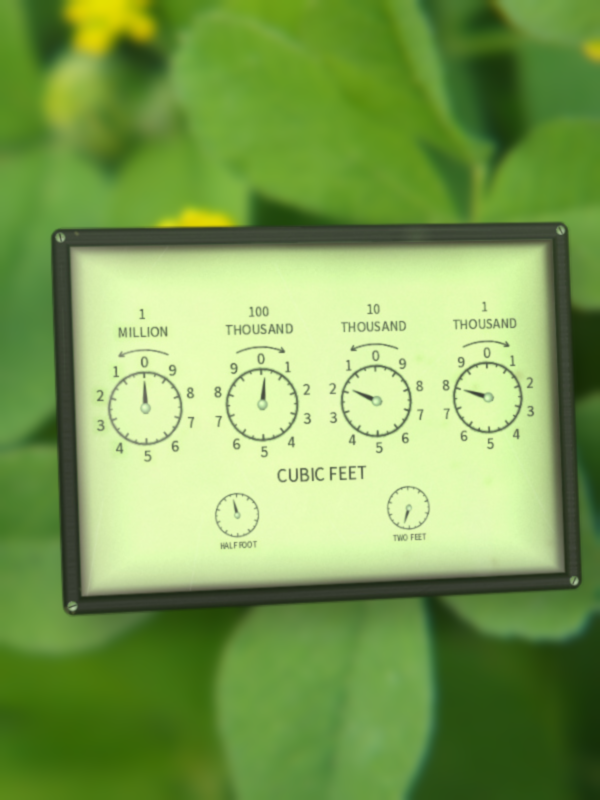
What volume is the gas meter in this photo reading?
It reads 1800 ft³
